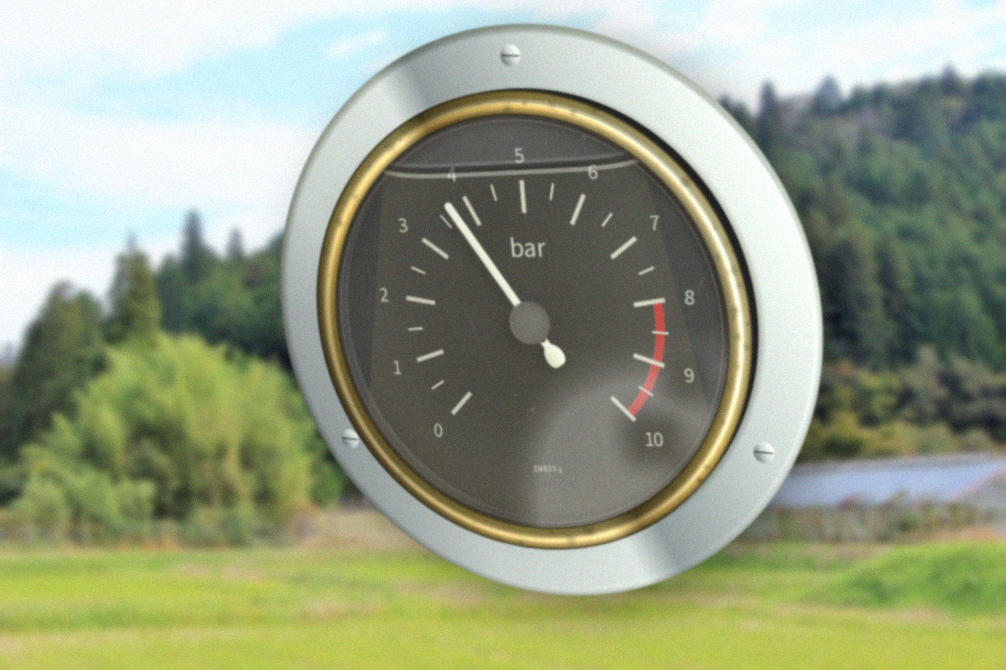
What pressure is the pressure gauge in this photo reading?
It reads 3.75 bar
